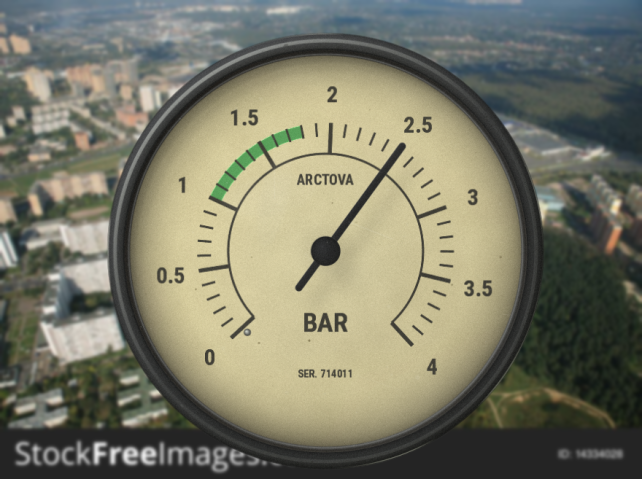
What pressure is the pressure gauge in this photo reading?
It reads 2.5 bar
